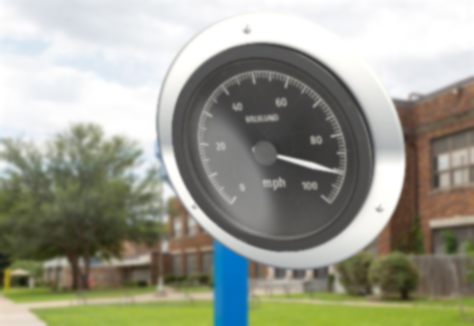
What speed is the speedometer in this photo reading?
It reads 90 mph
